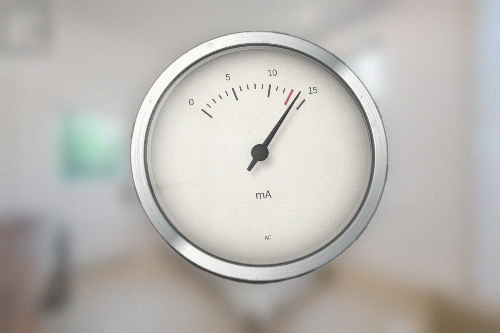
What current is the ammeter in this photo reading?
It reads 14 mA
